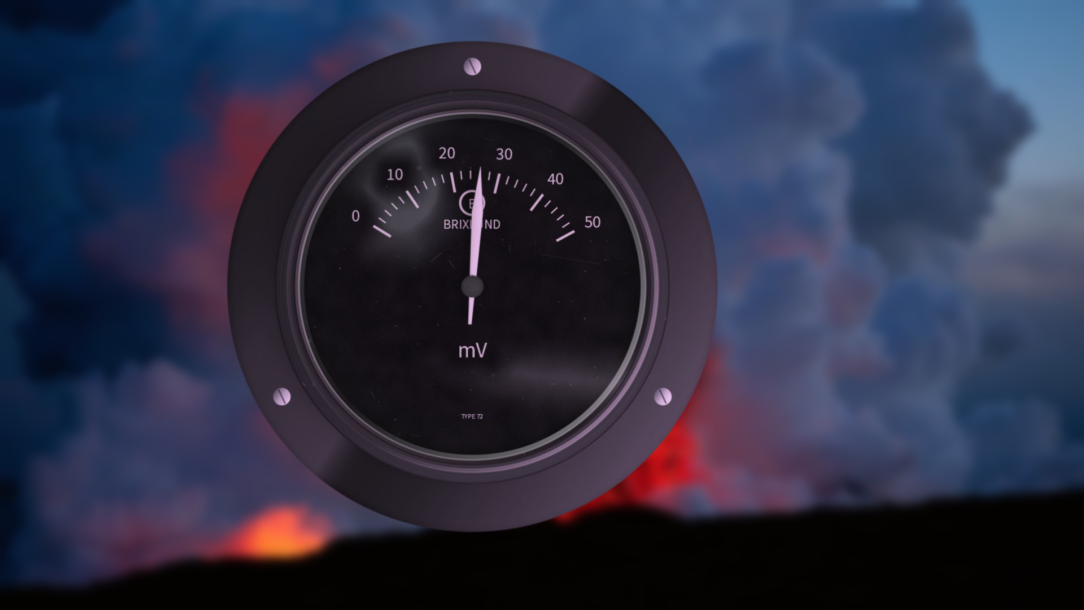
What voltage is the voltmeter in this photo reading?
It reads 26 mV
